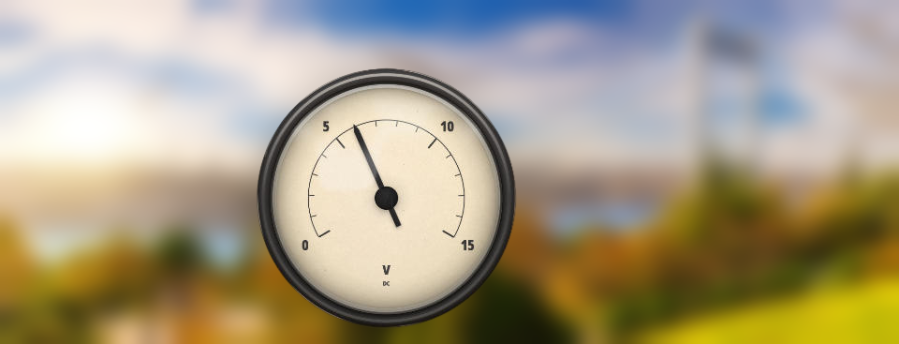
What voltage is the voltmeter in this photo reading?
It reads 6 V
